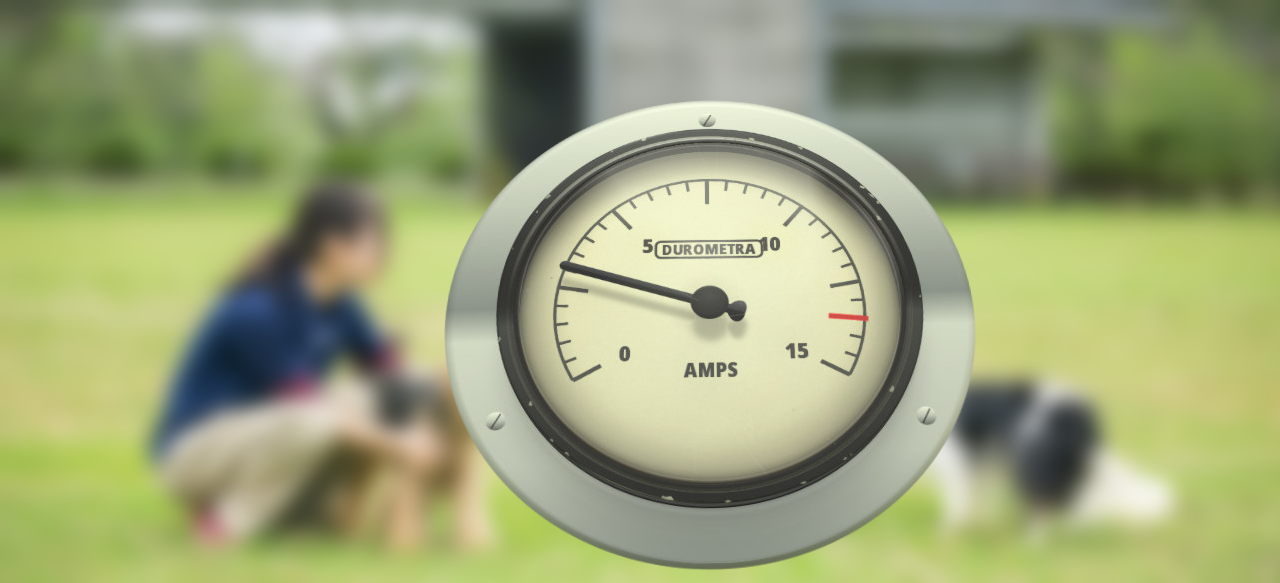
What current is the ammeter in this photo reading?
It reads 3 A
